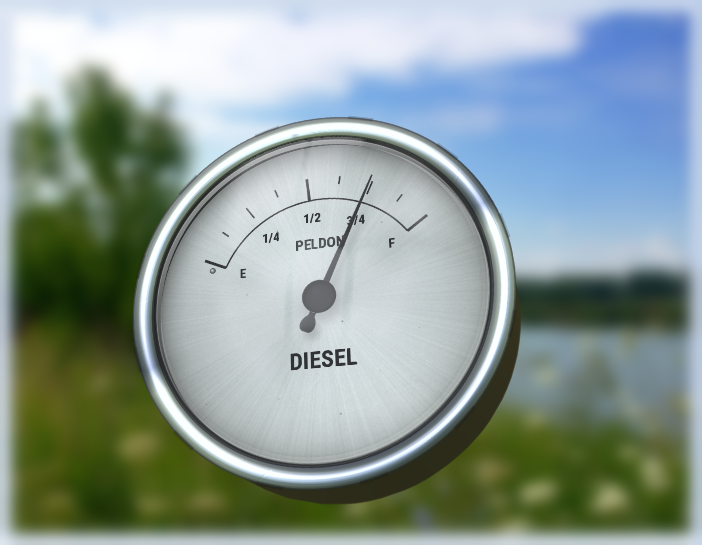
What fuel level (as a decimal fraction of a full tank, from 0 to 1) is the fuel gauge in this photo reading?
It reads 0.75
